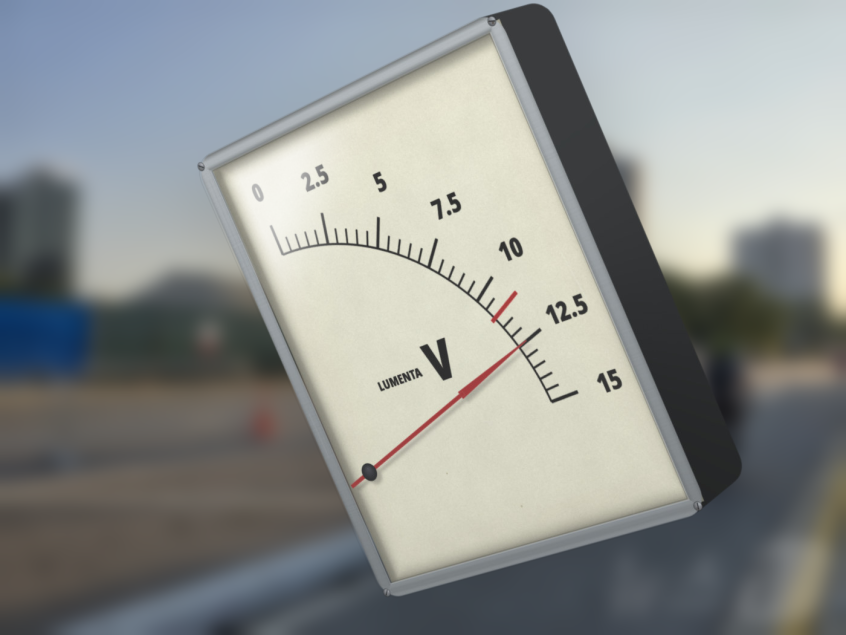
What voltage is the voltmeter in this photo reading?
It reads 12.5 V
